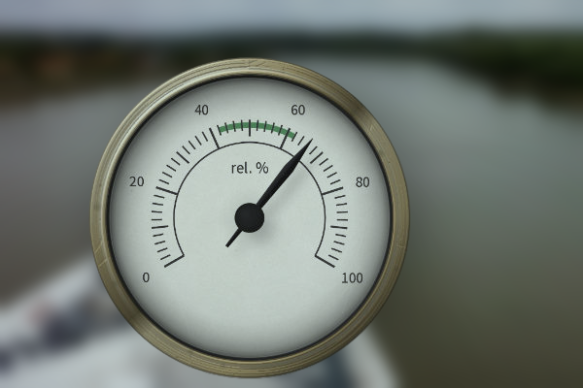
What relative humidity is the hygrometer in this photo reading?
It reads 66 %
